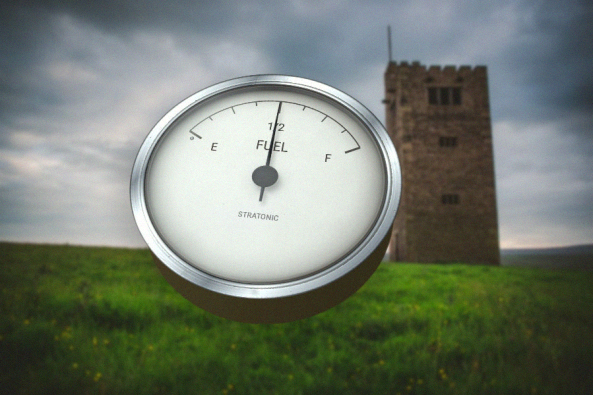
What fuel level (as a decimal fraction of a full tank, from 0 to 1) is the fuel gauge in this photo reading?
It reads 0.5
